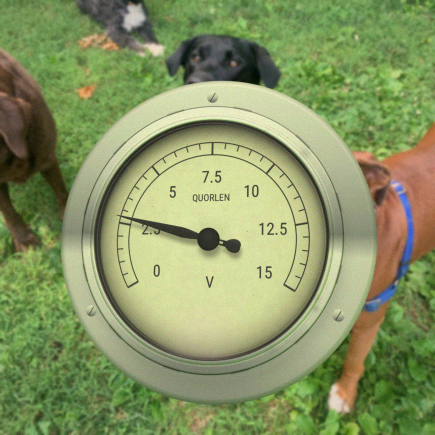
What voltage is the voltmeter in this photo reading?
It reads 2.75 V
